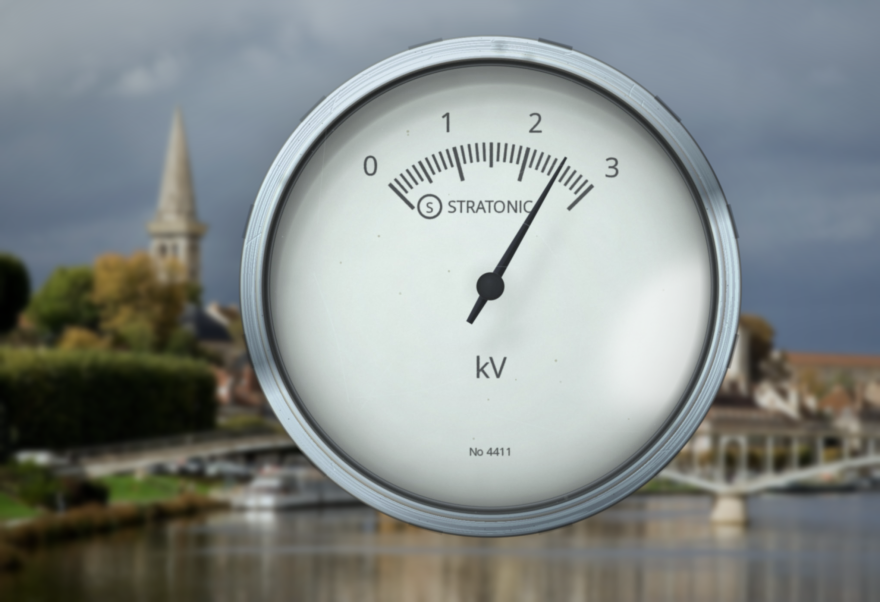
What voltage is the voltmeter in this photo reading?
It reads 2.5 kV
